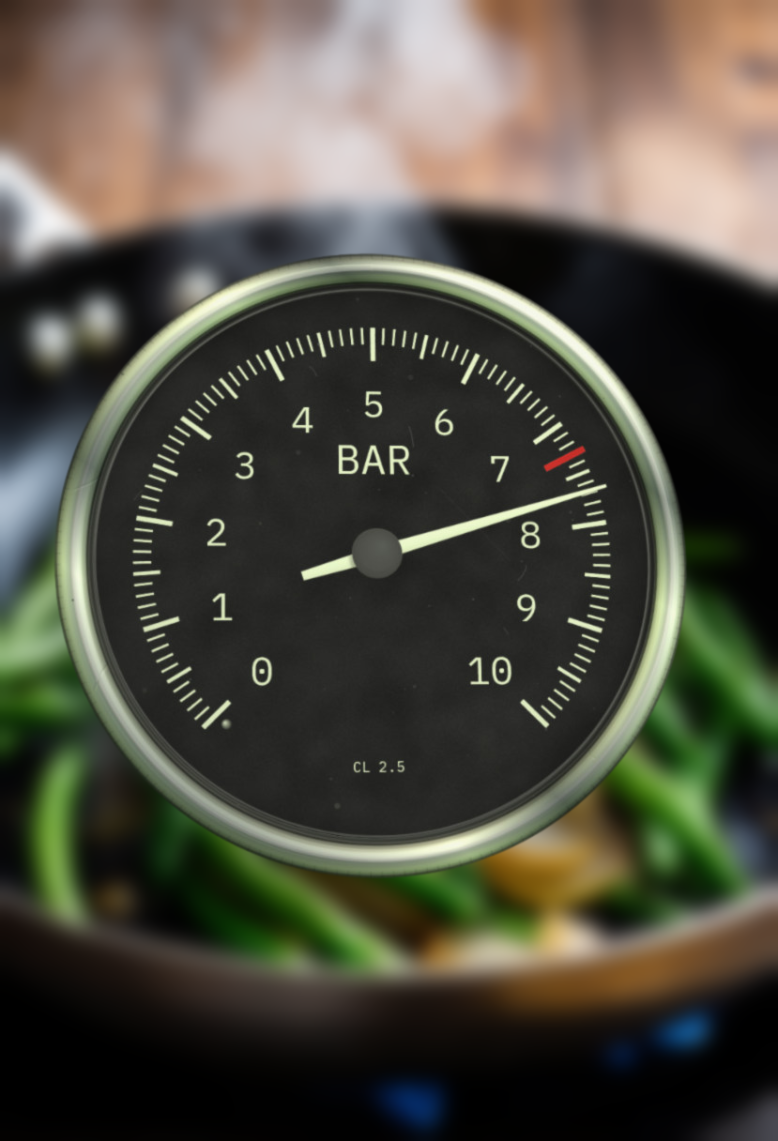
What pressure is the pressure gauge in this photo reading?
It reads 7.7 bar
